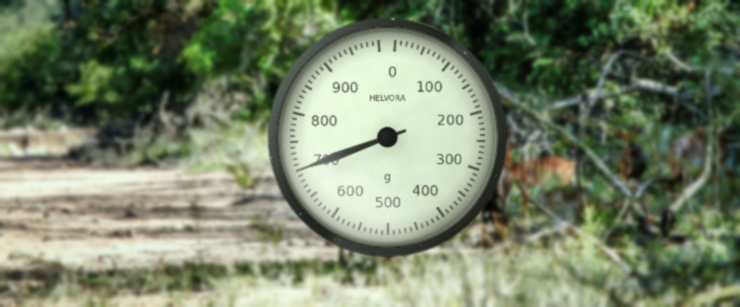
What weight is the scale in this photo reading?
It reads 700 g
